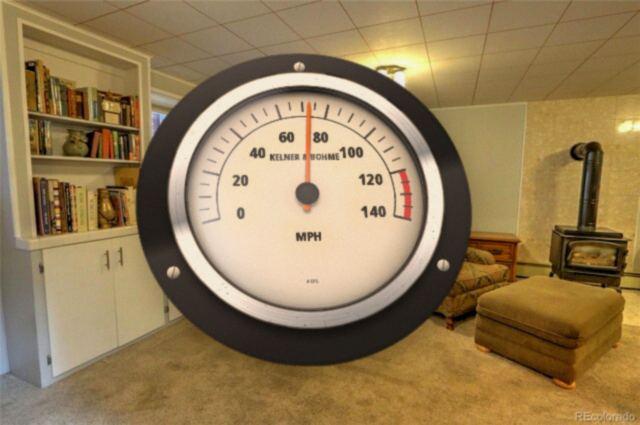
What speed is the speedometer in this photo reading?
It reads 72.5 mph
